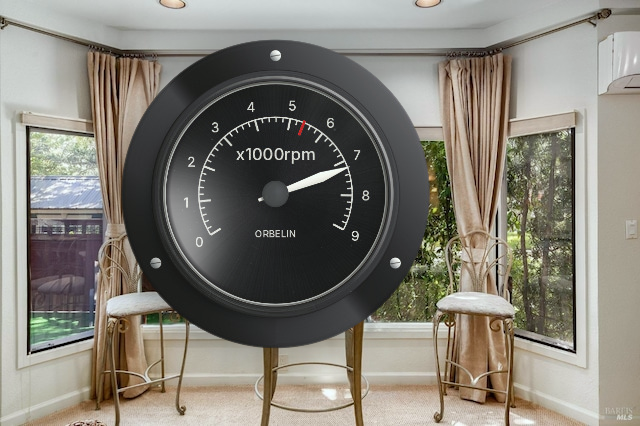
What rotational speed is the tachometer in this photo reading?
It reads 7200 rpm
